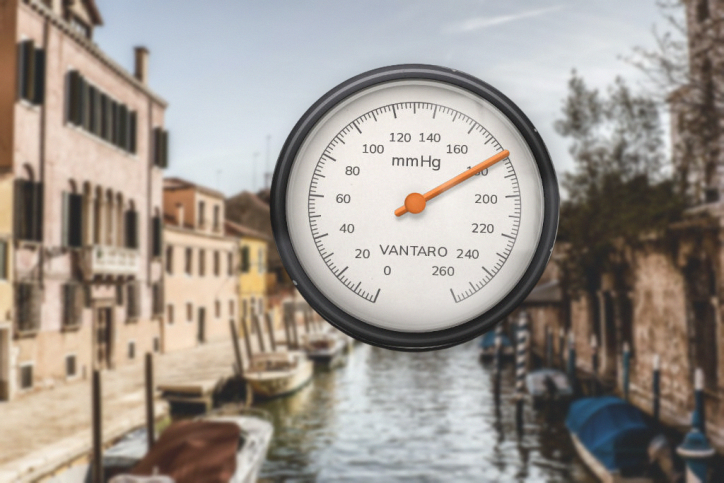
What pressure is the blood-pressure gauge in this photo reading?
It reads 180 mmHg
